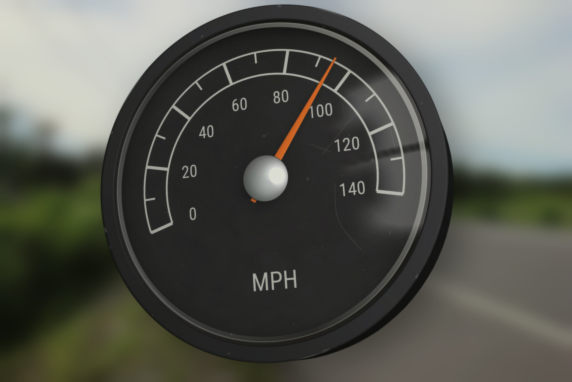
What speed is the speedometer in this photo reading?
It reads 95 mph
